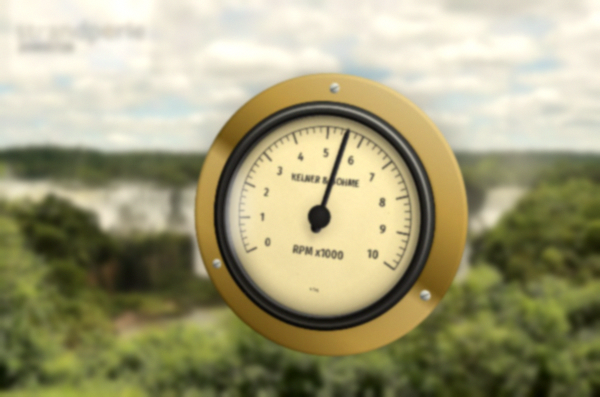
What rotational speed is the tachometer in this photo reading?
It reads 5600 rpm
